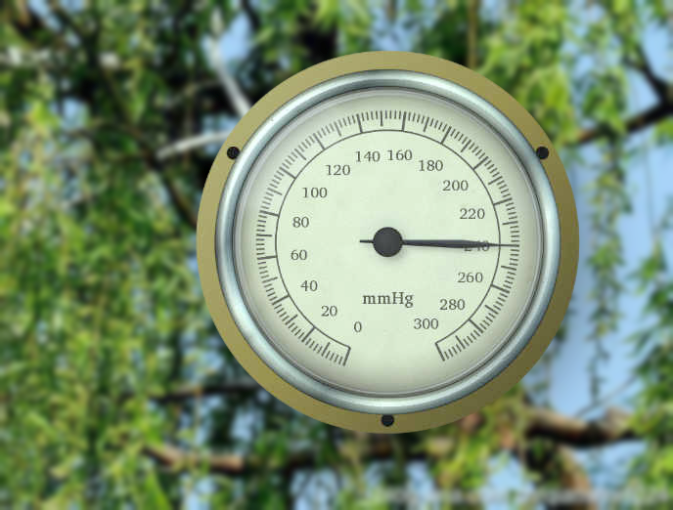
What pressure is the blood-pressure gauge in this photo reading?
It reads 240 mmHg
